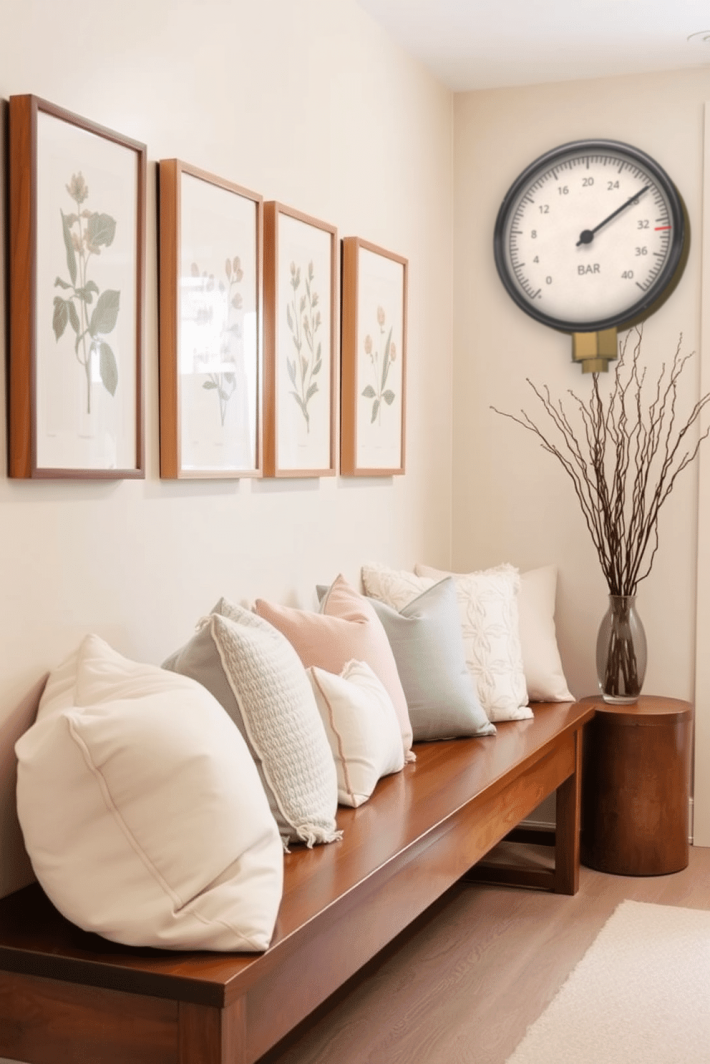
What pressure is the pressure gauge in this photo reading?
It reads 28 bar
